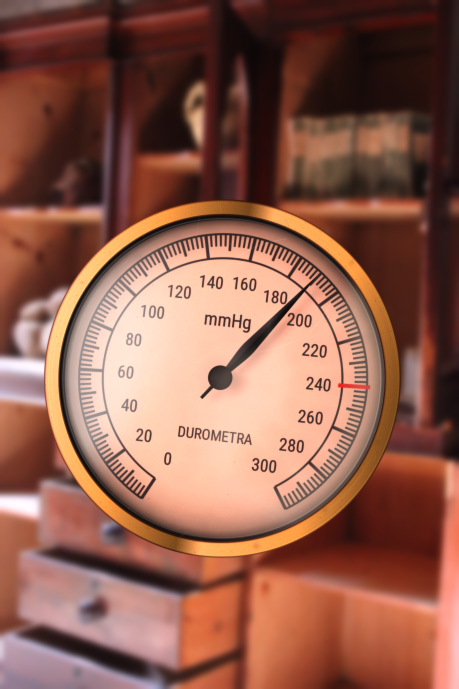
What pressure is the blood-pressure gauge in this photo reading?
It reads 190 mmHg
